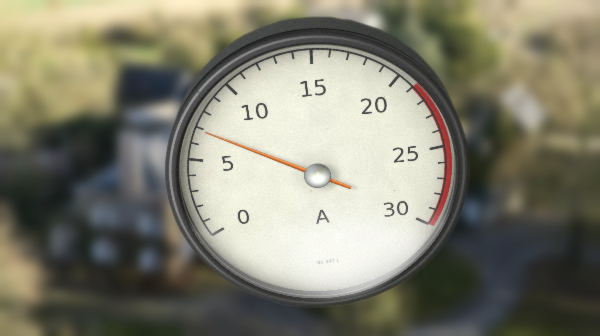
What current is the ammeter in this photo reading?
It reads 7 A
